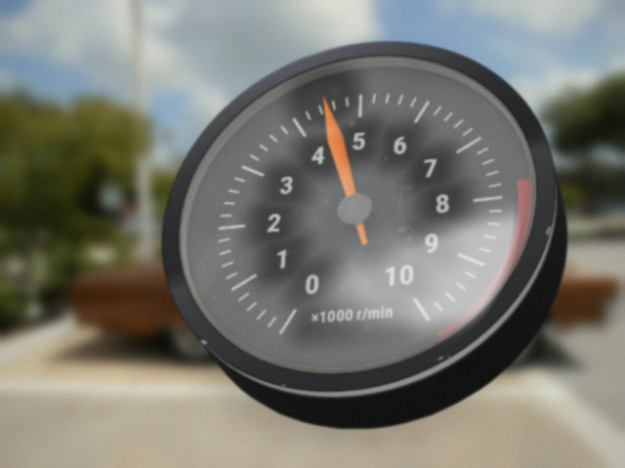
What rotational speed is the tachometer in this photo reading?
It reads 4500 rpm
